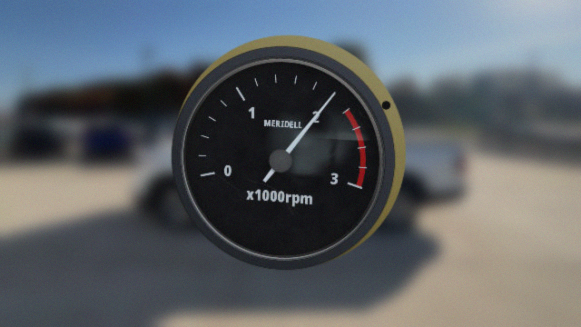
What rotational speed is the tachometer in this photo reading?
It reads 2000 rpm
